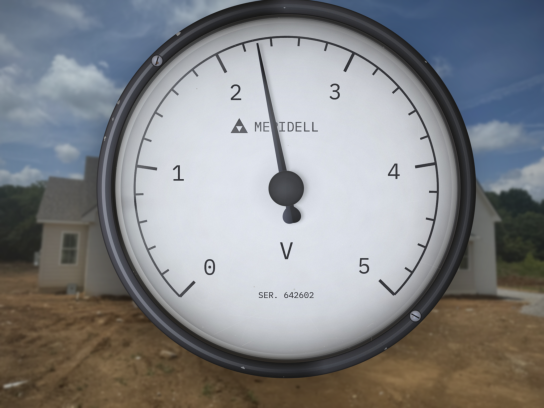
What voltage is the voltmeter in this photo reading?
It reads 2.3 V
